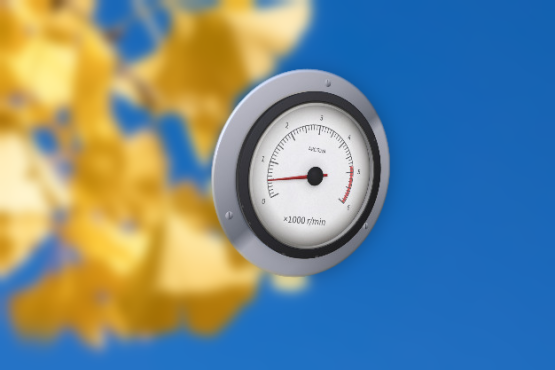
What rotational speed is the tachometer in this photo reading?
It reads 500 rpm
